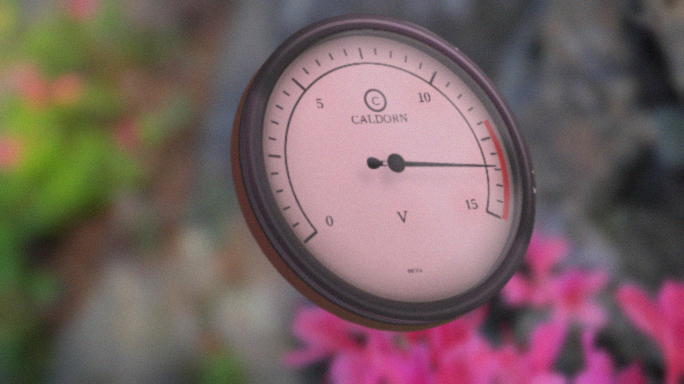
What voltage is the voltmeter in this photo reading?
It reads 13.5 V
